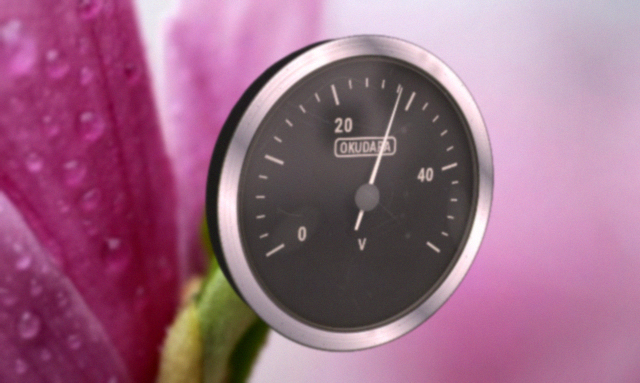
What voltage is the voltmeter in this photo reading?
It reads 28 V
